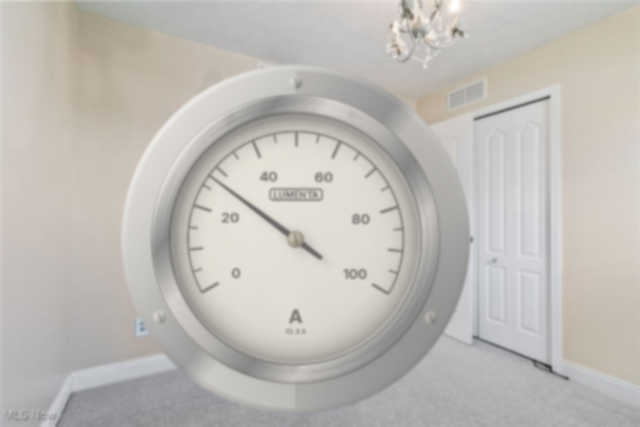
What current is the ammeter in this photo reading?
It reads 27.5 A
